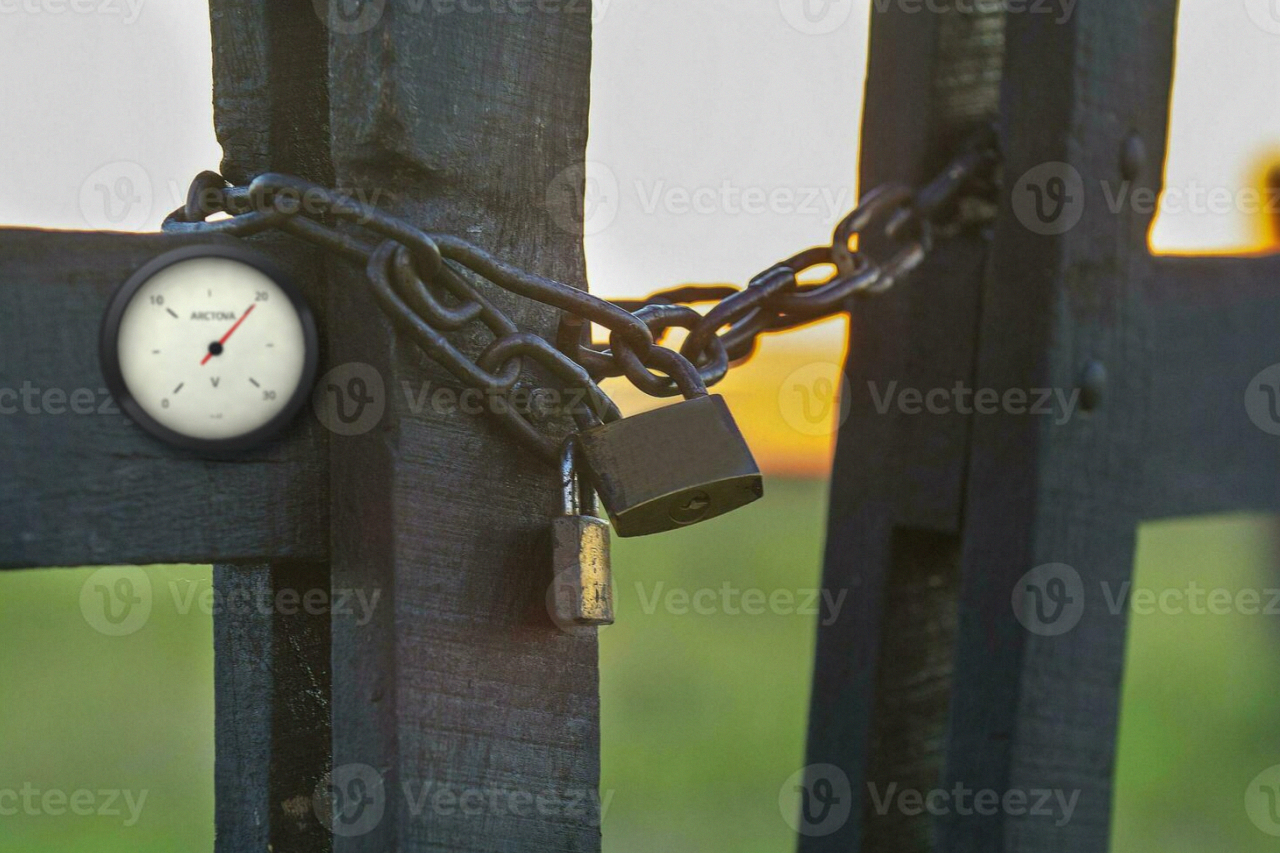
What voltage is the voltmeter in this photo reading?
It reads 20 V
